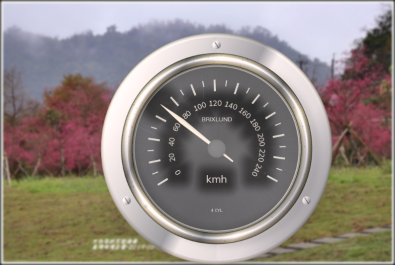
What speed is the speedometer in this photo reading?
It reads 70 km/h
